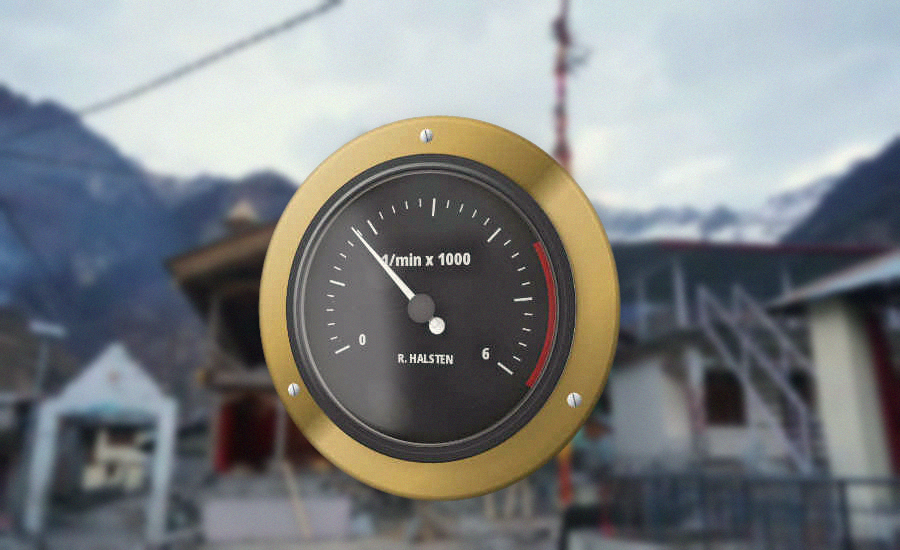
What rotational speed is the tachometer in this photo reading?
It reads 1800 rpm
